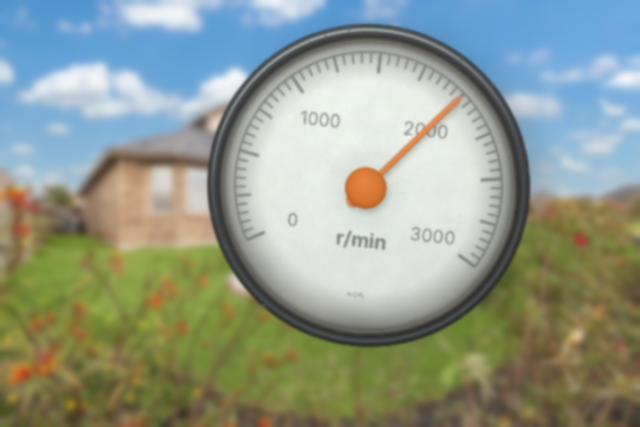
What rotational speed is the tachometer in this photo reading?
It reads 2000 rpm
